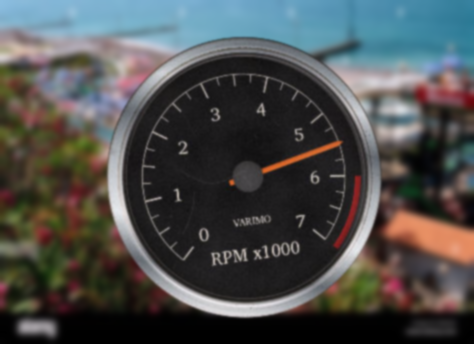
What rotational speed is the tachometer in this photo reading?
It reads 5500 rpm
